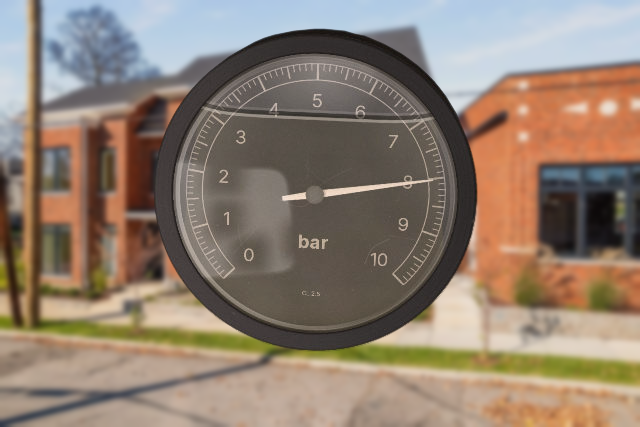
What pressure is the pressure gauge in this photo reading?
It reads 8 bar
